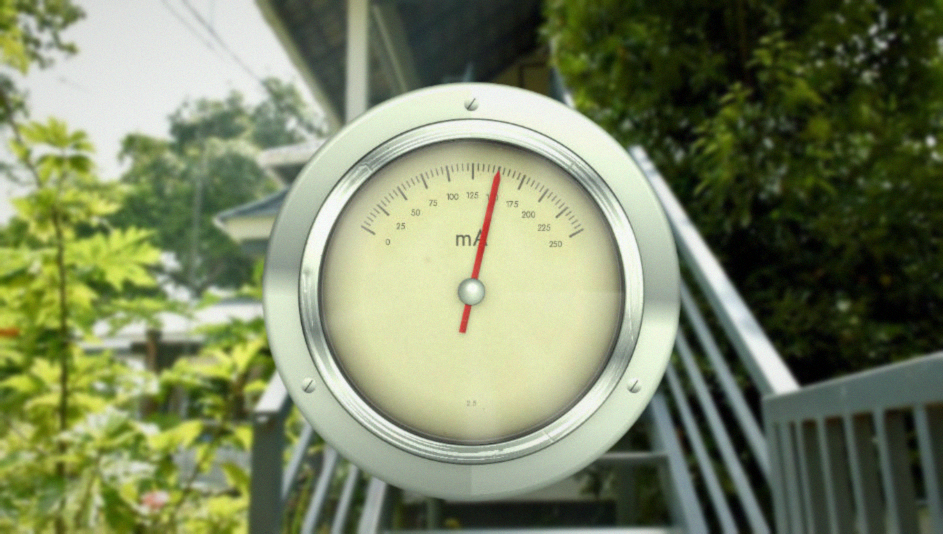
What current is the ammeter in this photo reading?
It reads 150 mA
